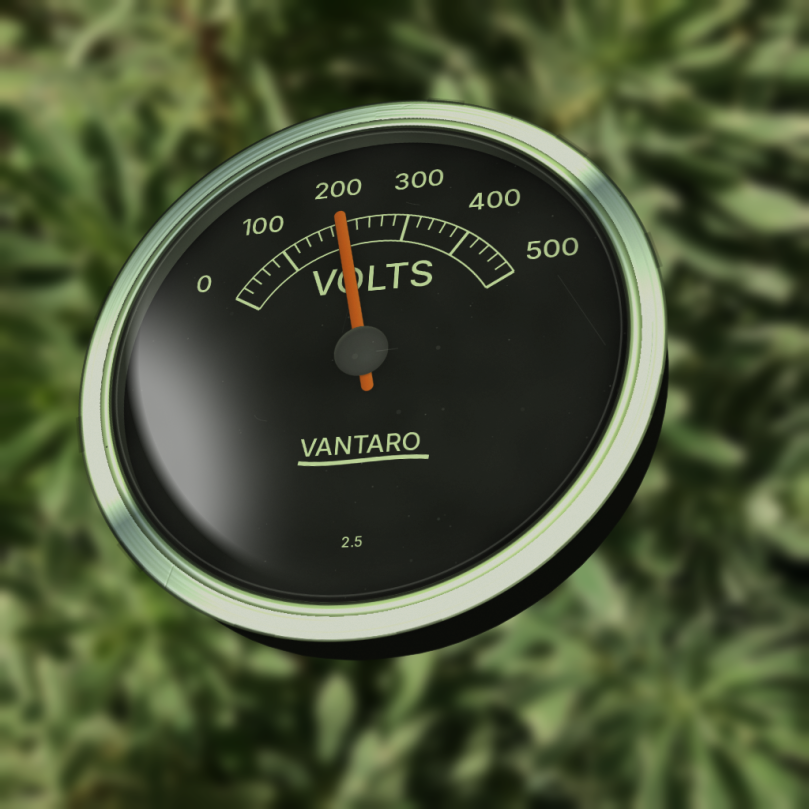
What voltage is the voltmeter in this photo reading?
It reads 200 V
